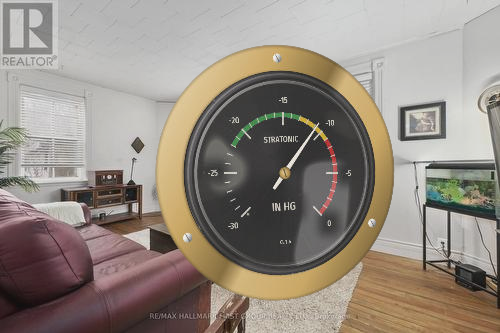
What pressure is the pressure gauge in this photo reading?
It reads -11 inHg
